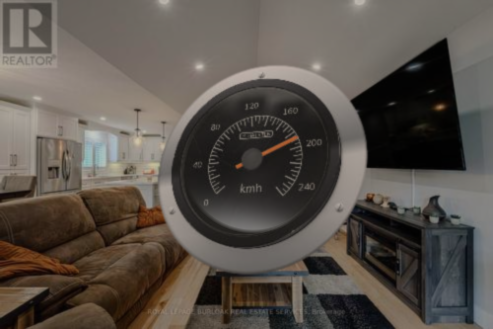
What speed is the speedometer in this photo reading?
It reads 190 km/h
